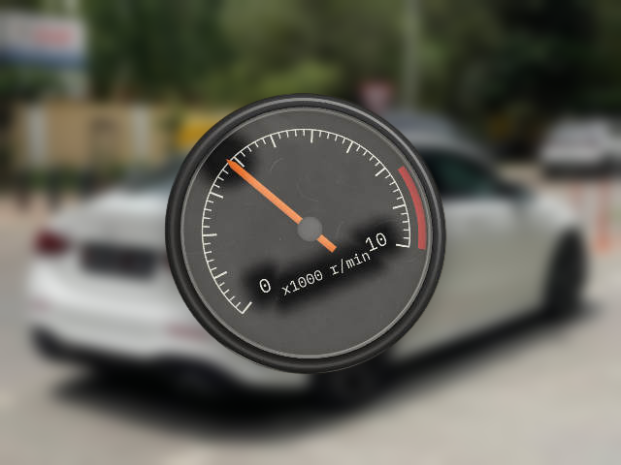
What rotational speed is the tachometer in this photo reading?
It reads 3800 rpm
